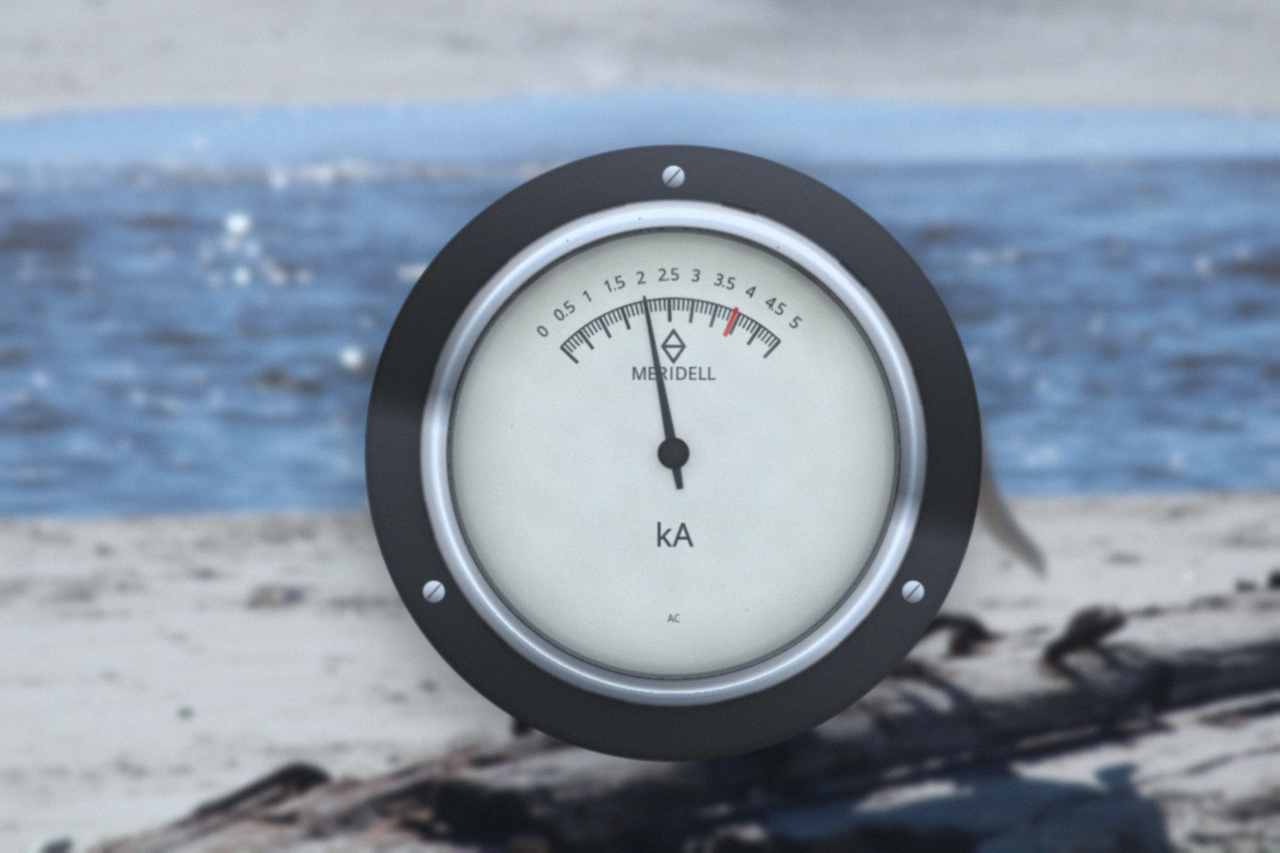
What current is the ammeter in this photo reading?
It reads 2 kA
